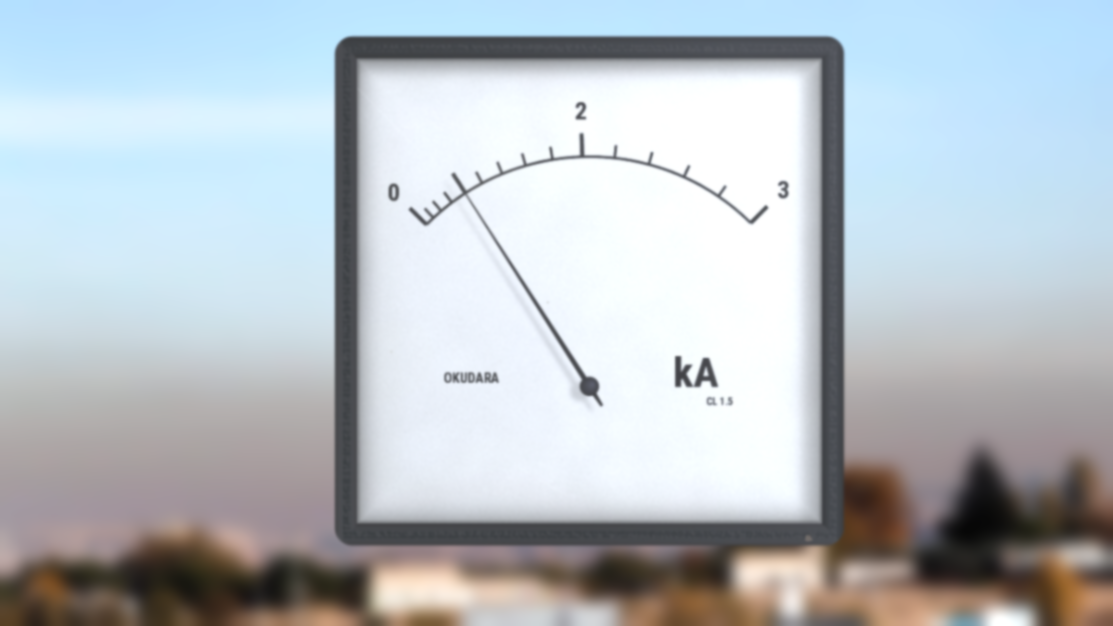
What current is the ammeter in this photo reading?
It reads 1 kA
